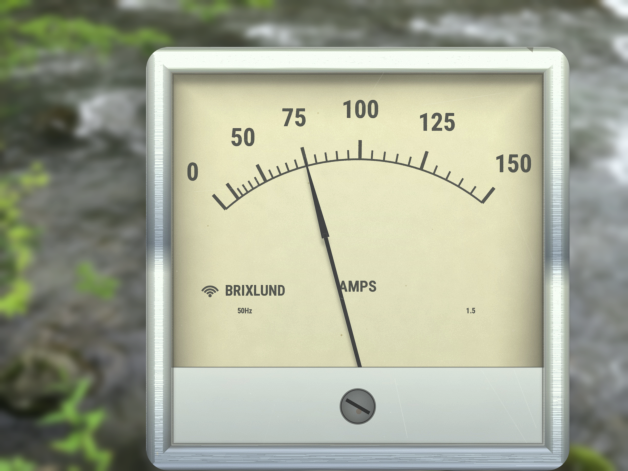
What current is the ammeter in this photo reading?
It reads 75 A
